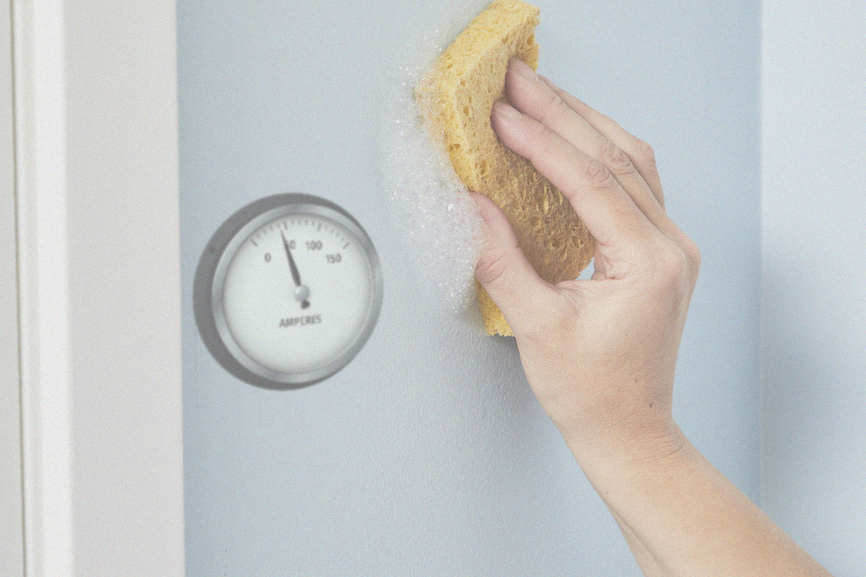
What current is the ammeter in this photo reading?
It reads 40 A
